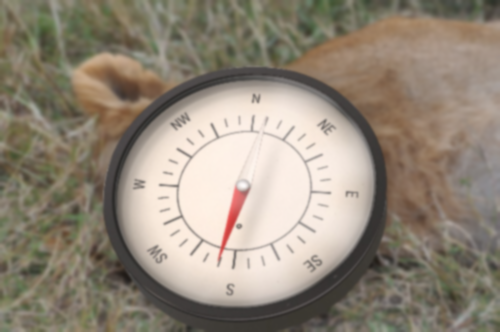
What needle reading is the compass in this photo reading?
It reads 190 °
